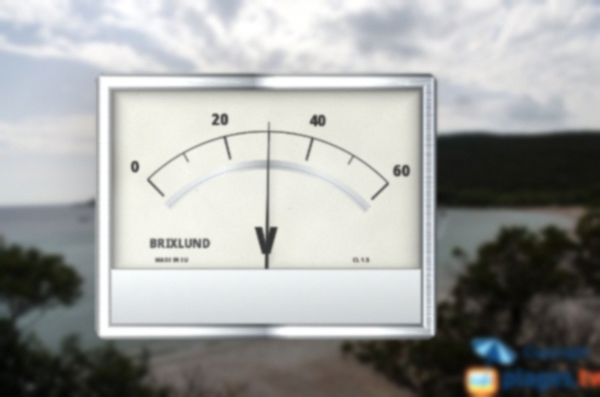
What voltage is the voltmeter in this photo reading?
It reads 30 V
